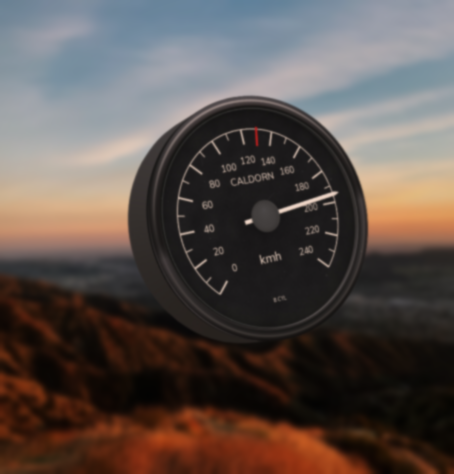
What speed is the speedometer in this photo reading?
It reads 195 km/h
